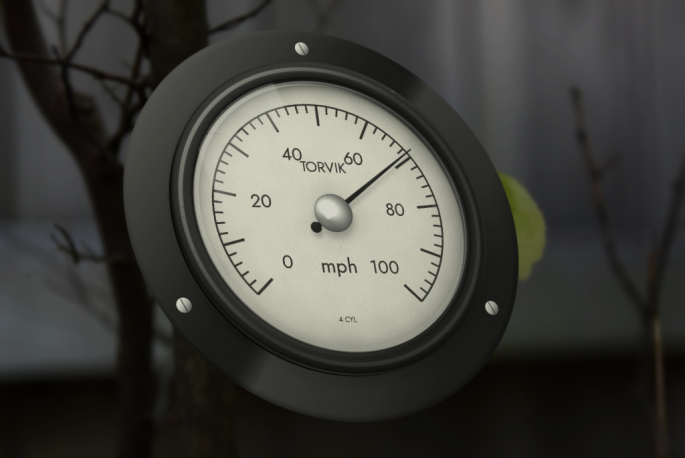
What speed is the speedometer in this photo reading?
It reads 69 mph
